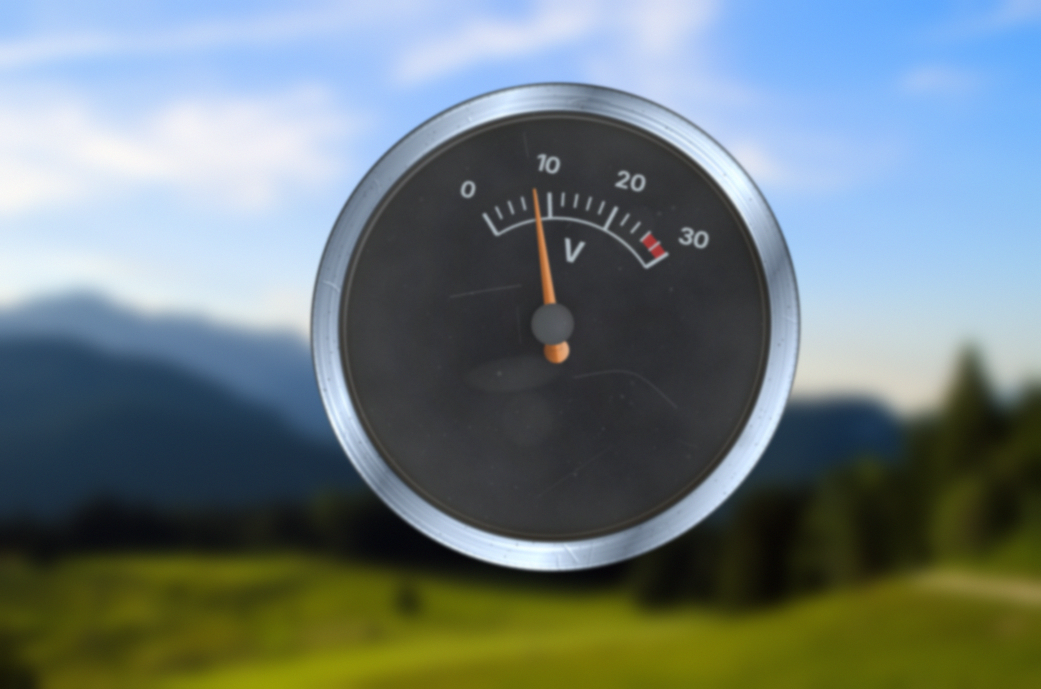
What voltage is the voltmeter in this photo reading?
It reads 8 V
